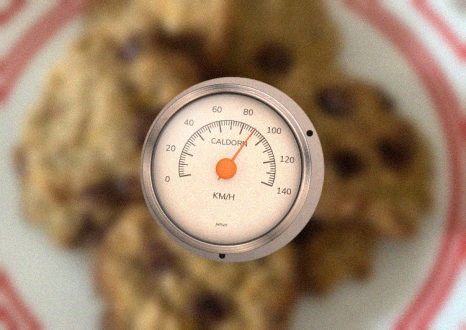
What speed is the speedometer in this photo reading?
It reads 90 km/h
